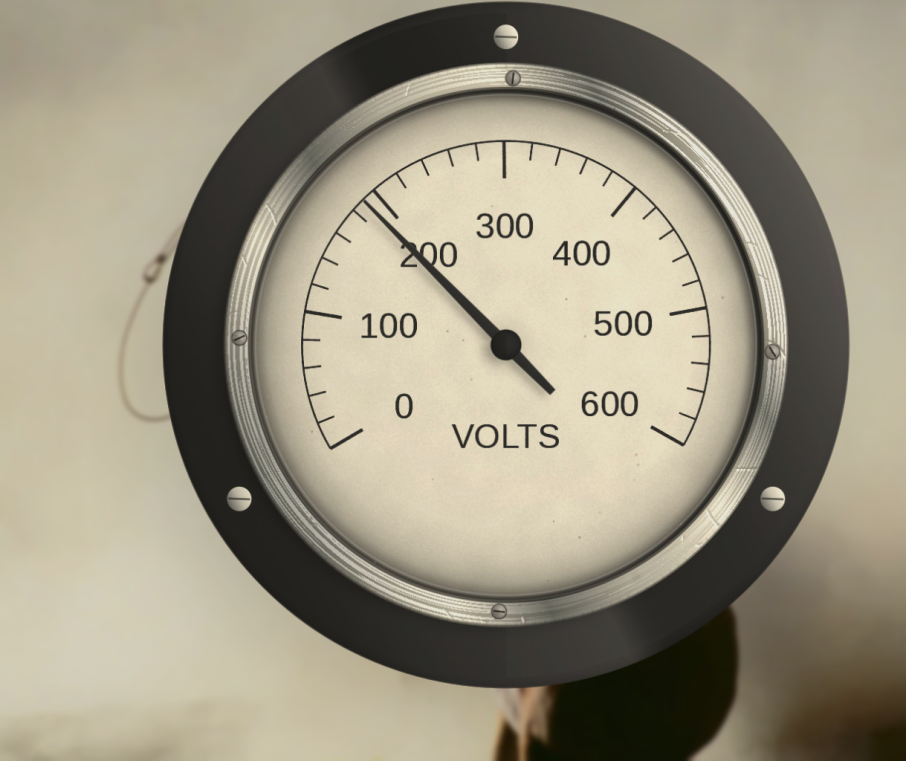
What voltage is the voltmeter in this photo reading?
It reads 190 V
